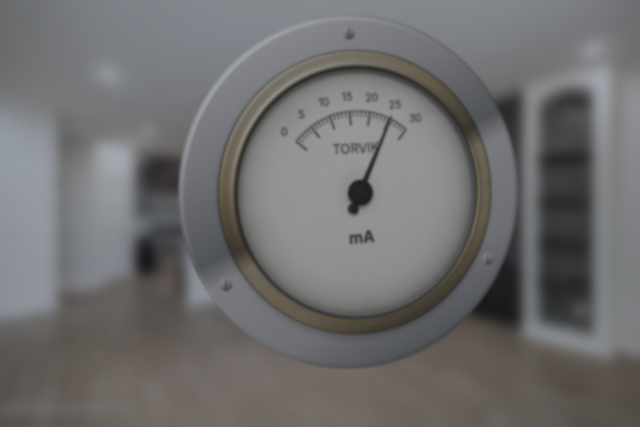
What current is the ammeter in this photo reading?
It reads 25 mA
